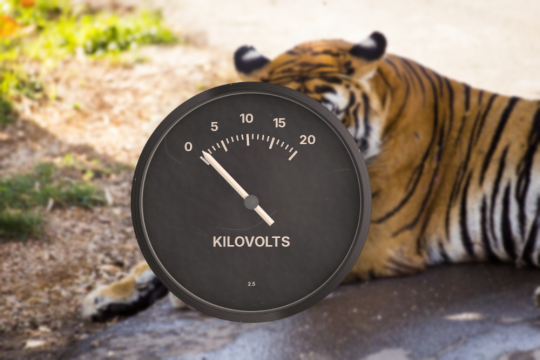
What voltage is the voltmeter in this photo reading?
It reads 1 kV
